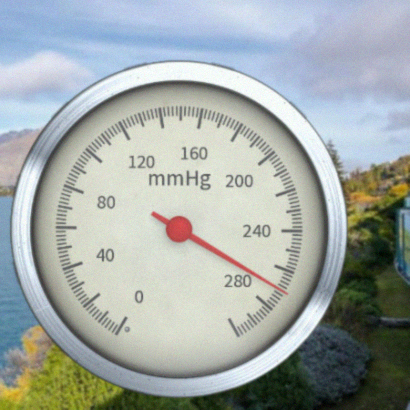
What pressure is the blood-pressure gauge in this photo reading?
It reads 270 mmHg
